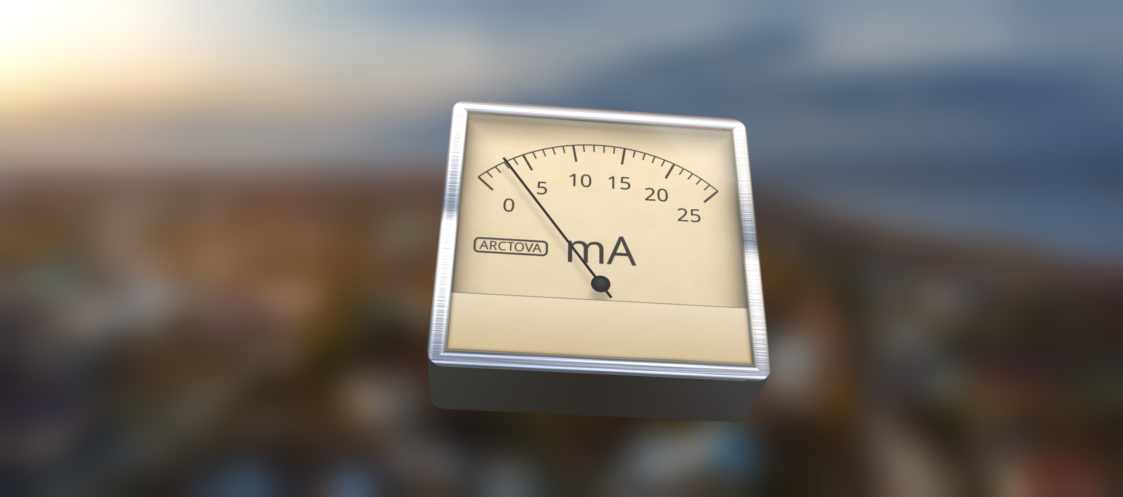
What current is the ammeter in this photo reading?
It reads 3 mA
